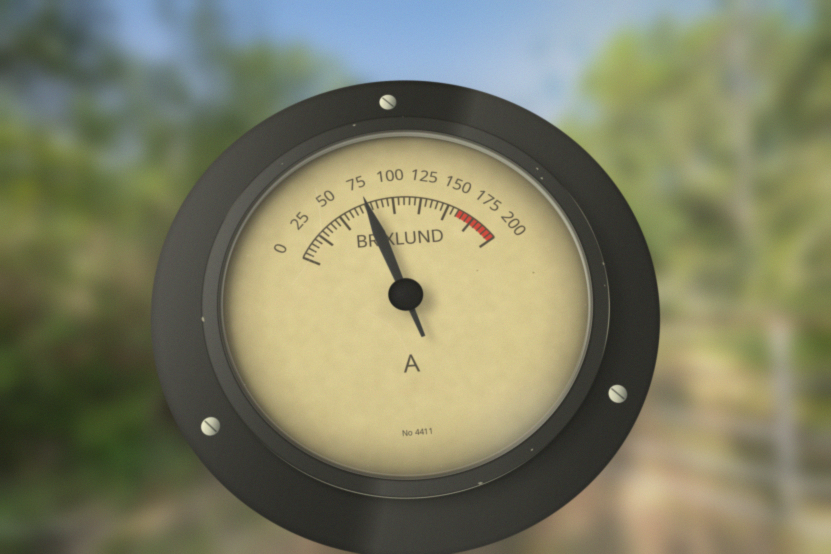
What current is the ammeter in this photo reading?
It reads 75 A
